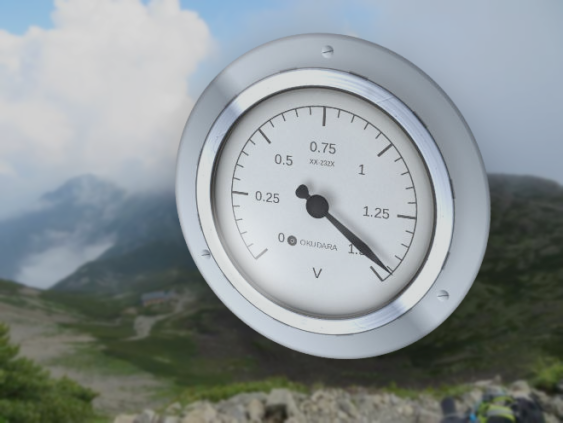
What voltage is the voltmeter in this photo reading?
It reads 1.45 V
